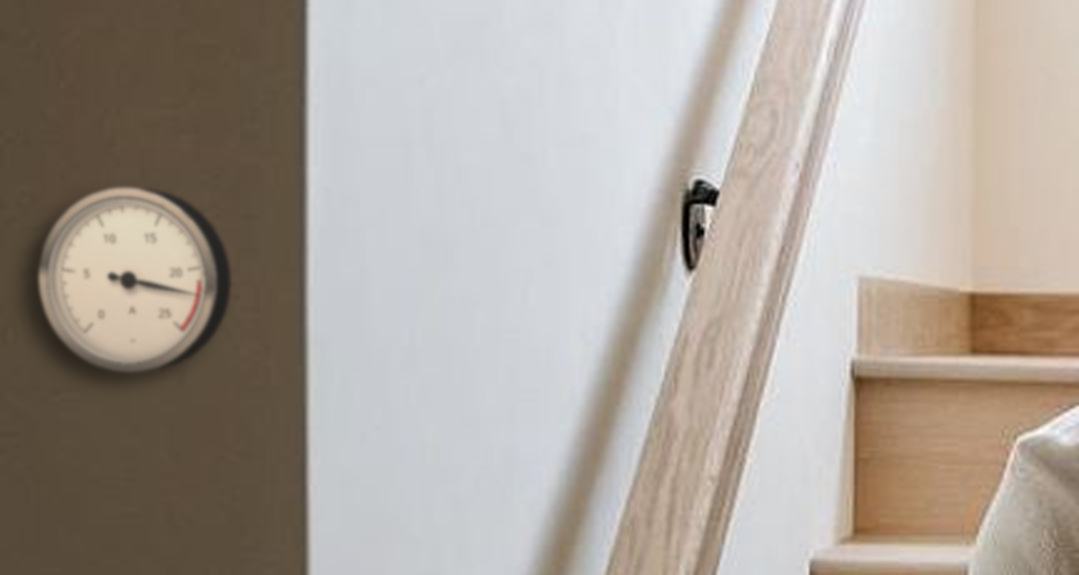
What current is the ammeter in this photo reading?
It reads 22 A
